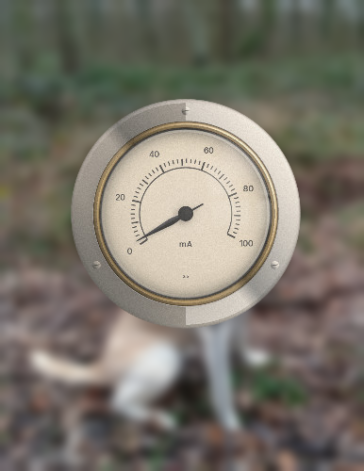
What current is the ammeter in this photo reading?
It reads 2 mA
